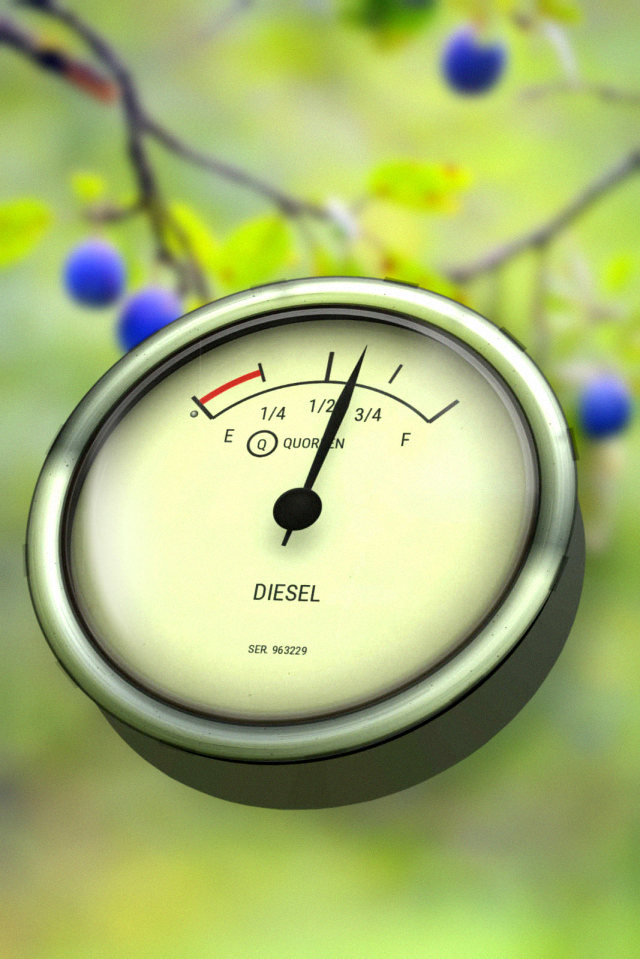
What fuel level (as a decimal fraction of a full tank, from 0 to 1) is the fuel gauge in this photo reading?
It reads 0.625
